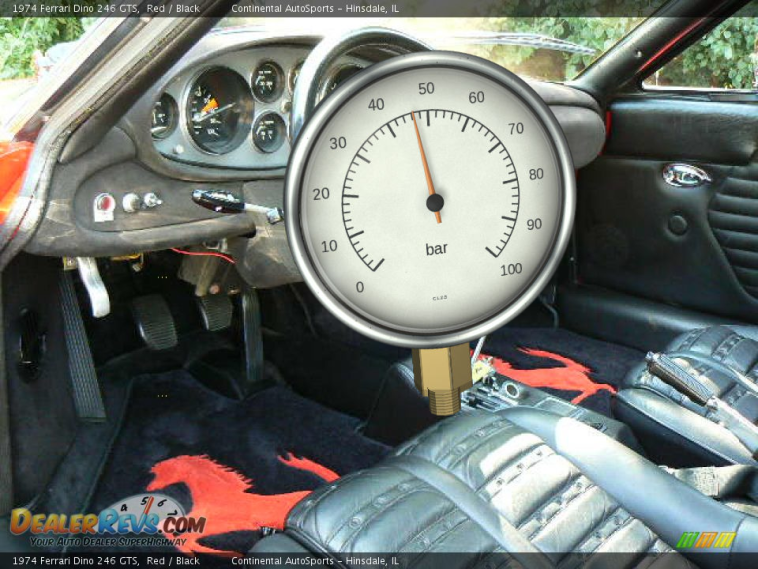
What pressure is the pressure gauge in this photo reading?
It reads 46 bar
